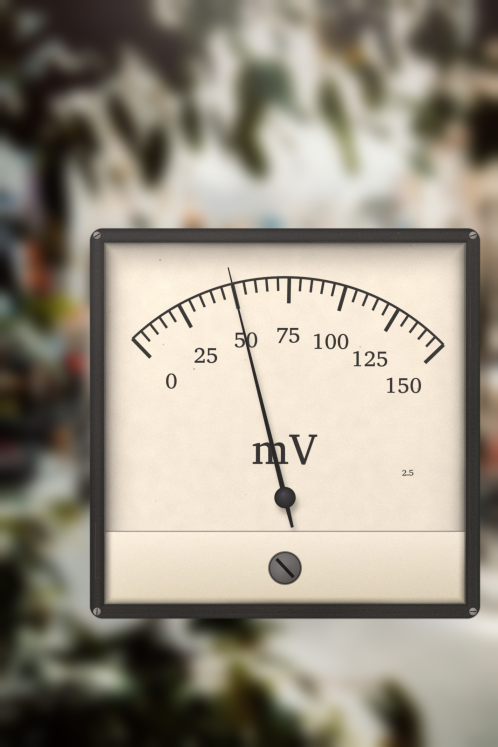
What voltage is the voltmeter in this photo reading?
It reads 50 mV
